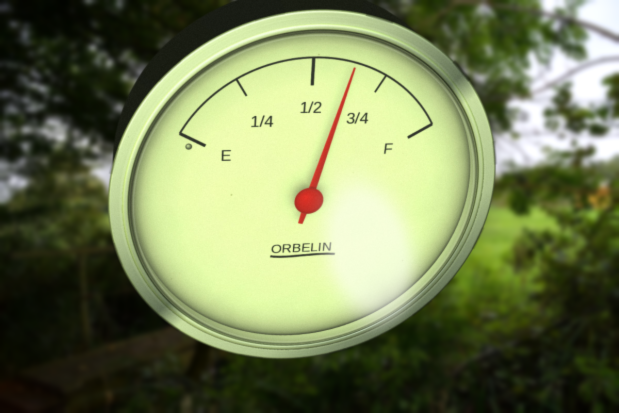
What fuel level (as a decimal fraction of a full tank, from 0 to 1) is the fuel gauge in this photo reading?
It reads 0.625
